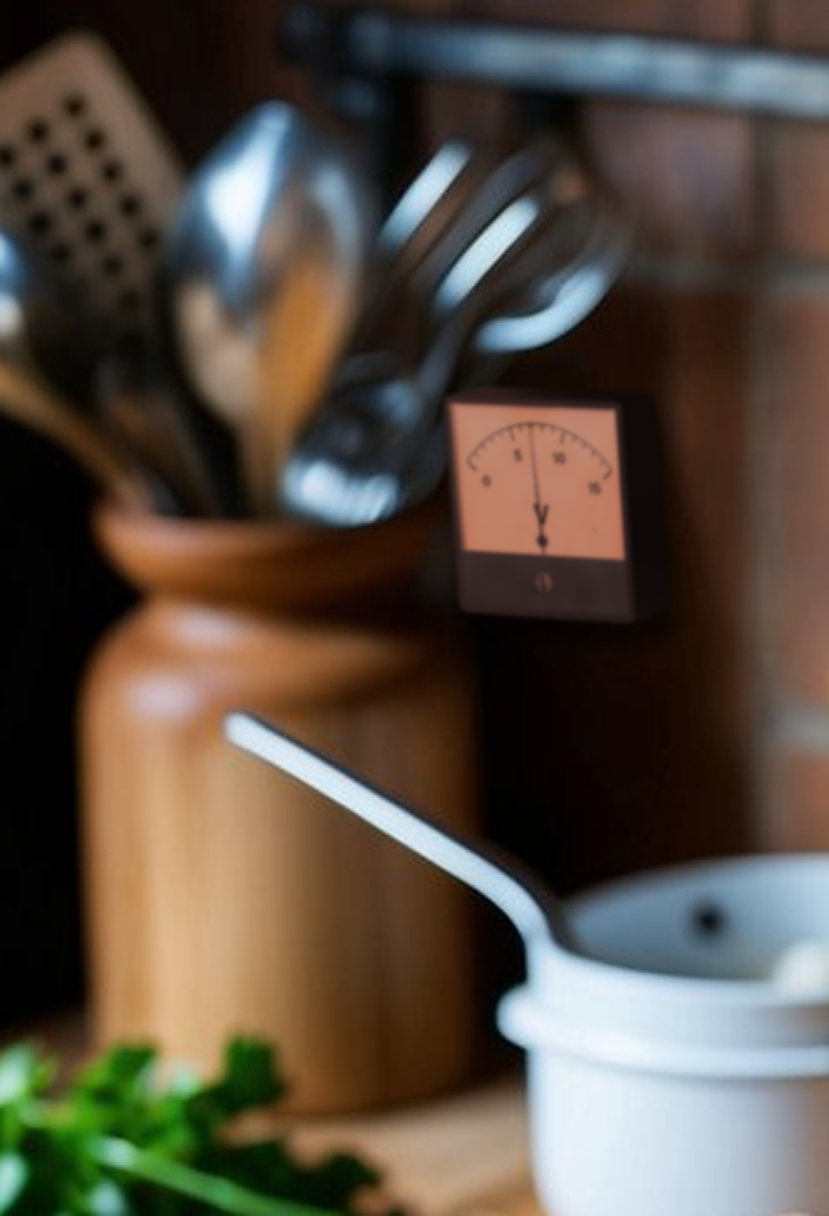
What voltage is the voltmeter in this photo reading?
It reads 7 V
